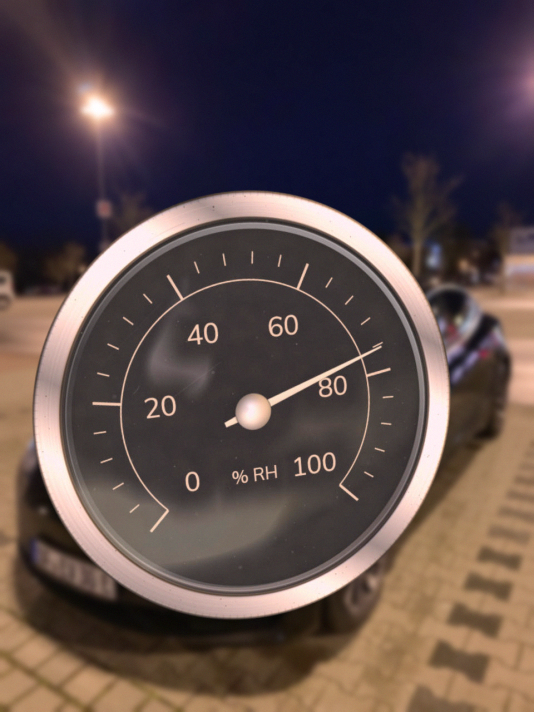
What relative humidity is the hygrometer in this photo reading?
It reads 76 %
